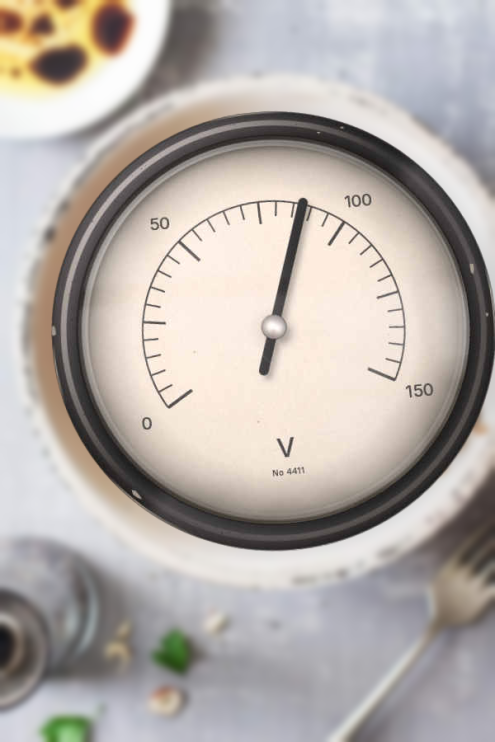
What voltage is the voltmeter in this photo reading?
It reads 87.5 V
